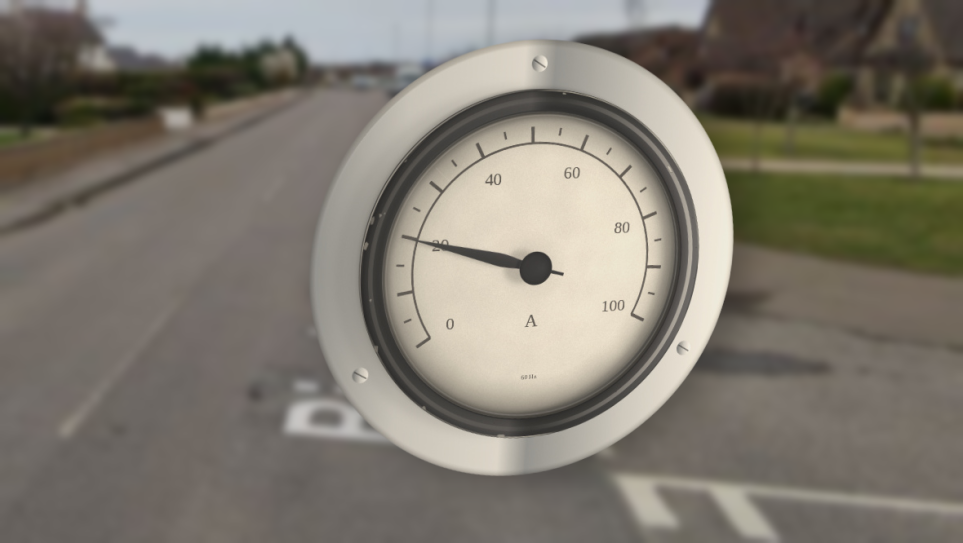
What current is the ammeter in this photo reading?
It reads 20 A
